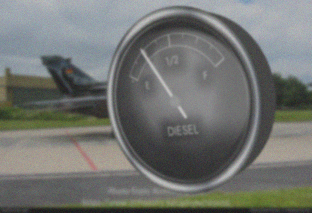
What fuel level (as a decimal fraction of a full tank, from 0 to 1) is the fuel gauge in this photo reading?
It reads 0.25
